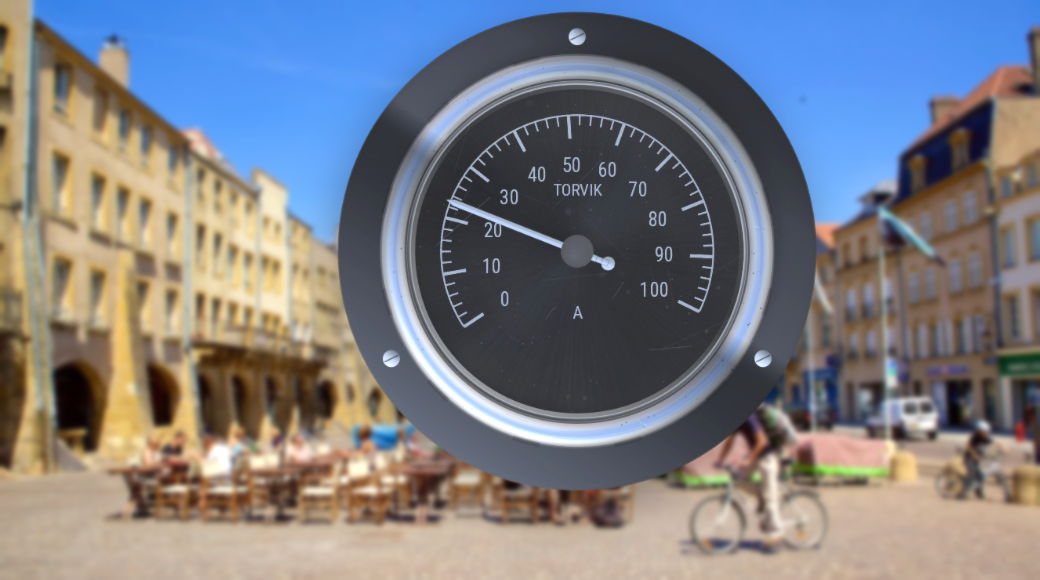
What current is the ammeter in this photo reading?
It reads 23 A
